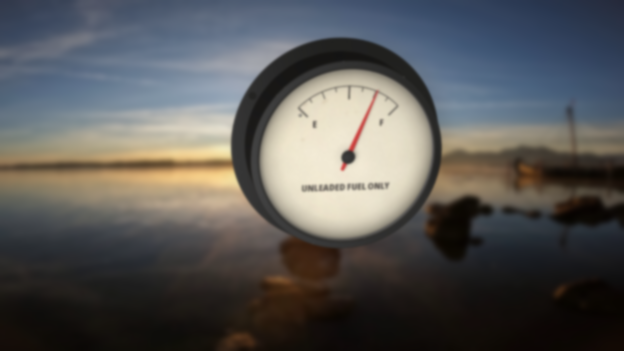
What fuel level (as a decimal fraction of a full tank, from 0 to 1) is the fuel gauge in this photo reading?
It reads 0.75
